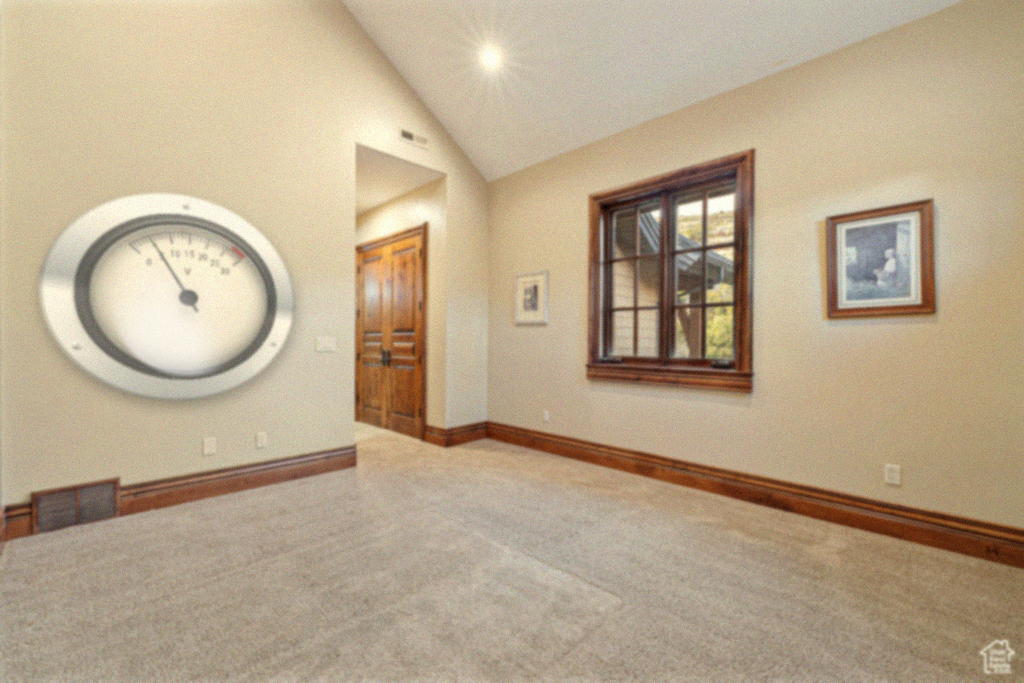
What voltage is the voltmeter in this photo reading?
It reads 5 V
